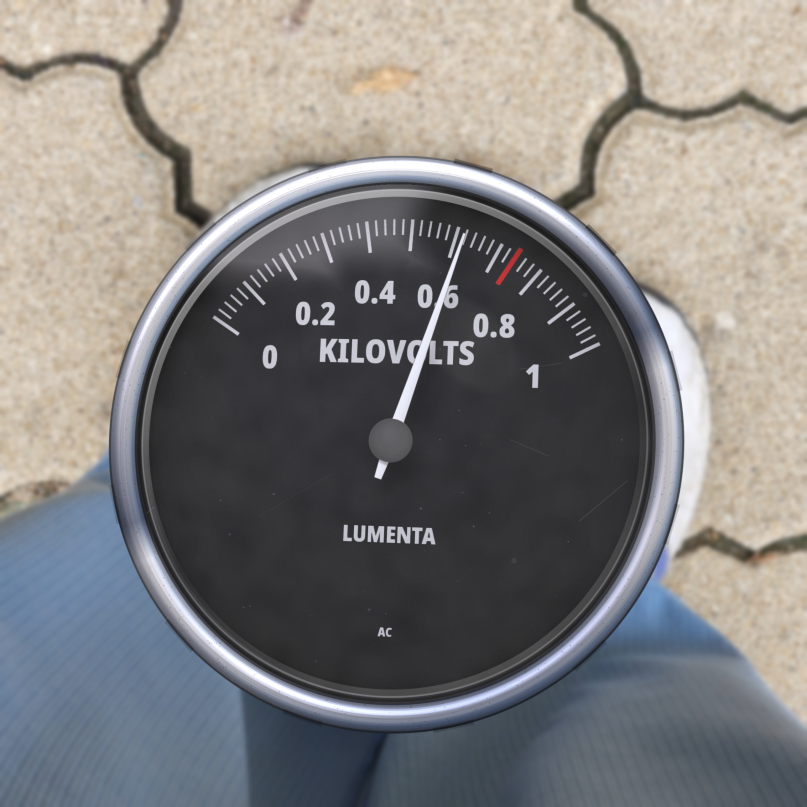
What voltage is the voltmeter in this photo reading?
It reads 0.62 kV
